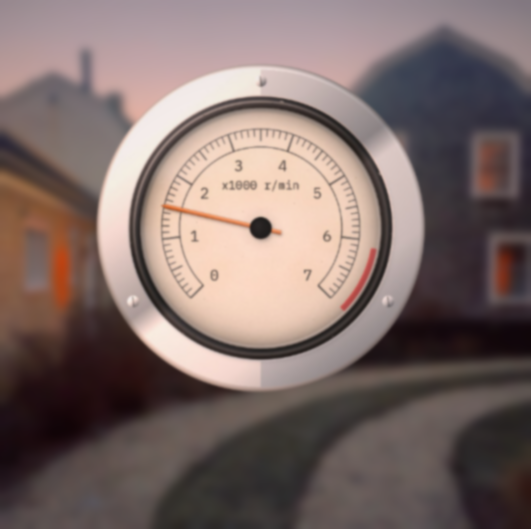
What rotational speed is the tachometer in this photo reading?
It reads 1500 rpm
